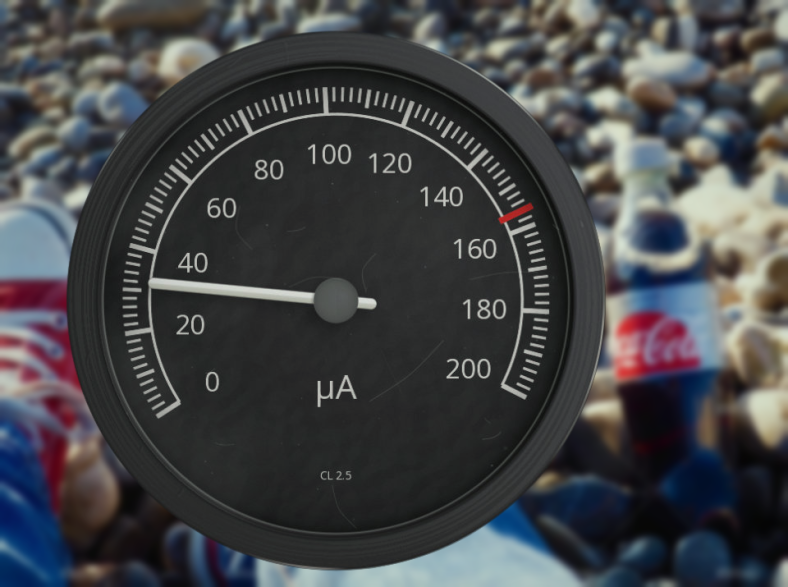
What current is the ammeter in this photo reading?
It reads 32 µA
